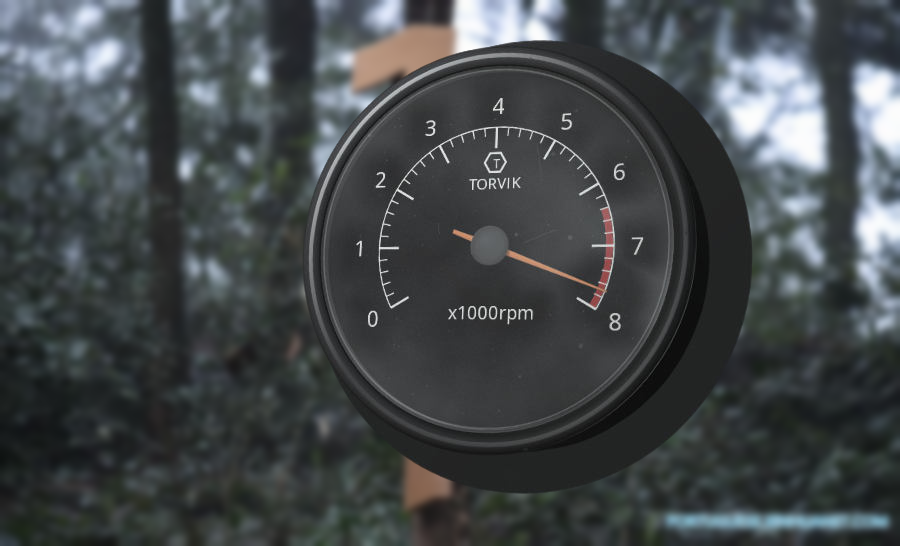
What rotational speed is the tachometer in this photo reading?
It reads 7700 rpm
